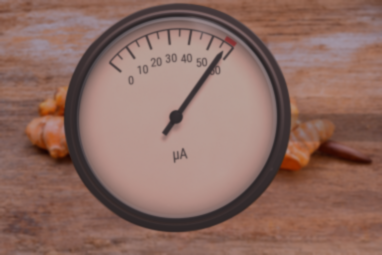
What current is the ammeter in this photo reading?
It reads 57.5 µA
